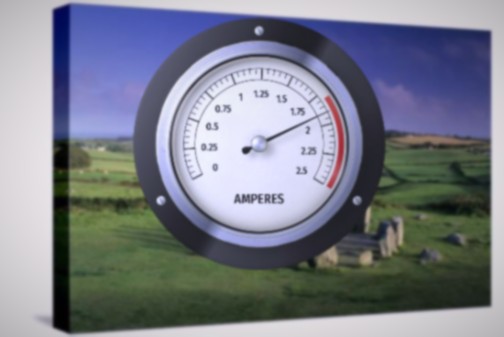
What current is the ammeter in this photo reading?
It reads 1.9 A
